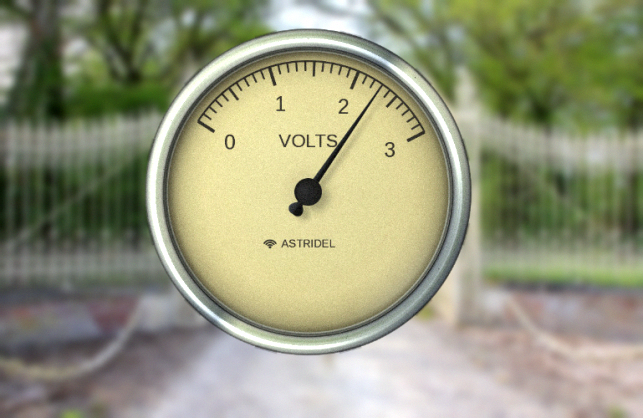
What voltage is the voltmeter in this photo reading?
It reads 2.3 V
